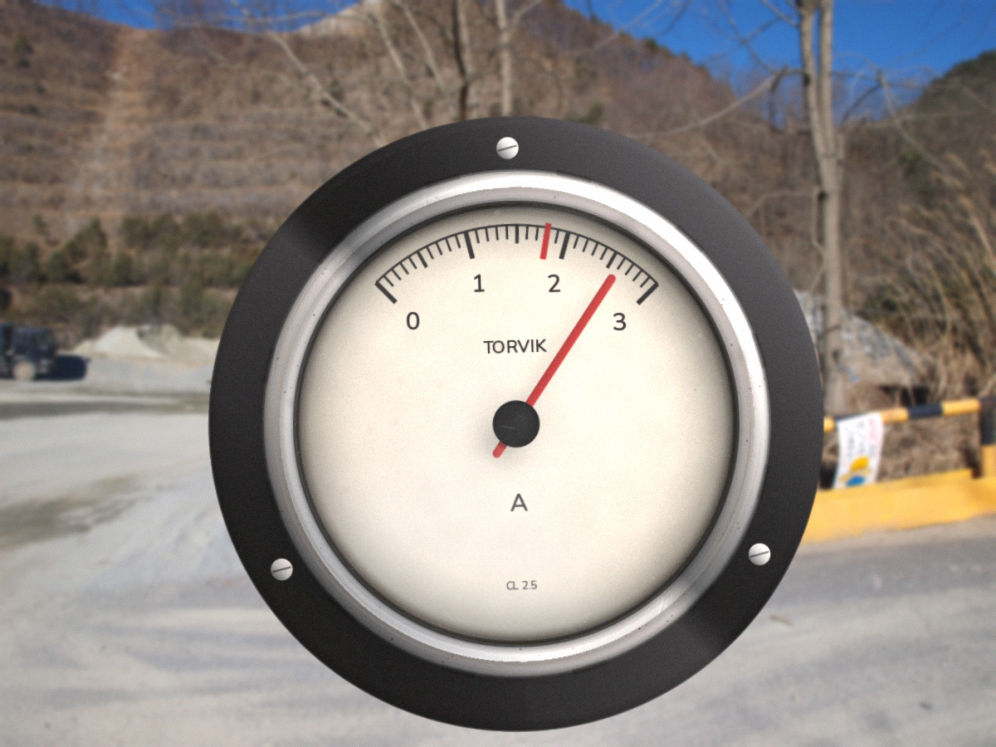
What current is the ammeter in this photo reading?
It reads 2.6 A
